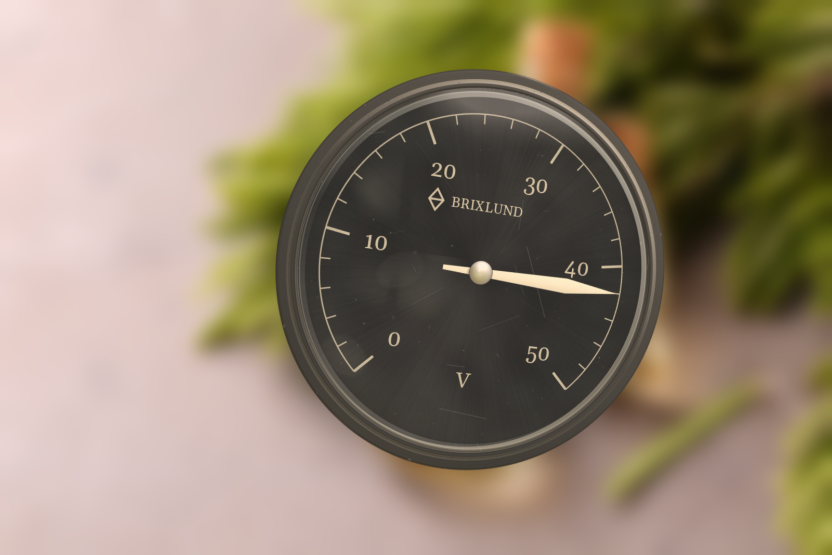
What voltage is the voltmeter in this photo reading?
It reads 42 V
